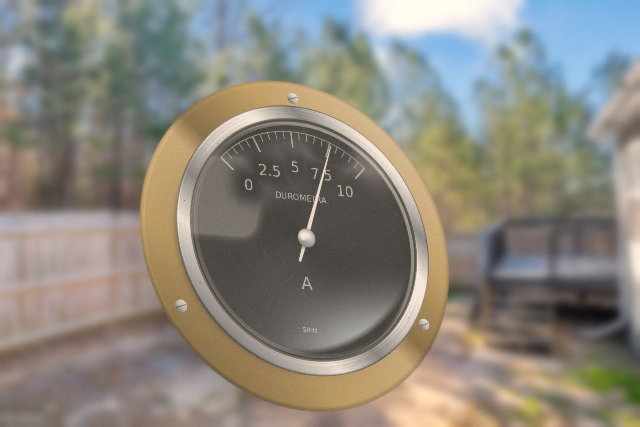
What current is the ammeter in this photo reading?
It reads 7.5 A
